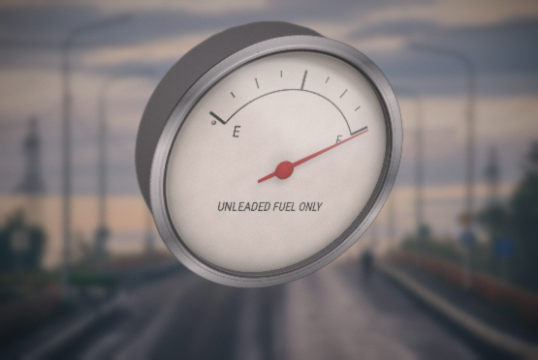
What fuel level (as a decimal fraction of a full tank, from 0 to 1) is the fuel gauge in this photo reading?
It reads 1
